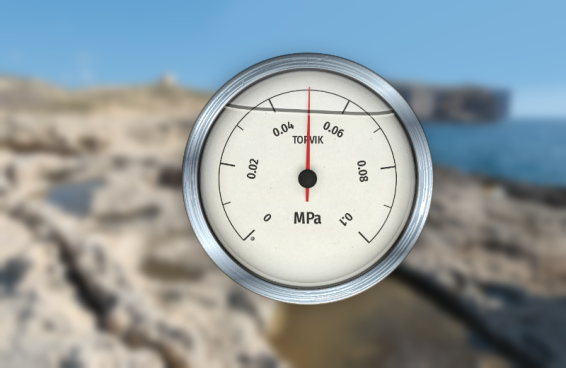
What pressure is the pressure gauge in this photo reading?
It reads 0.05 MPa
